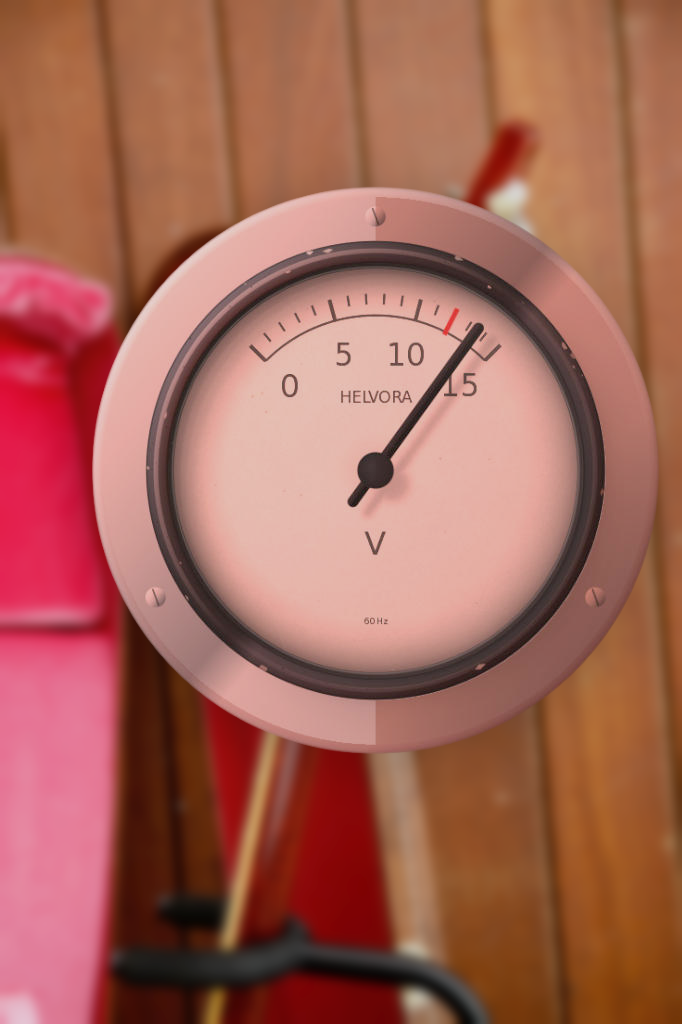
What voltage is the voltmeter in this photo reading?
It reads 13.5 V
